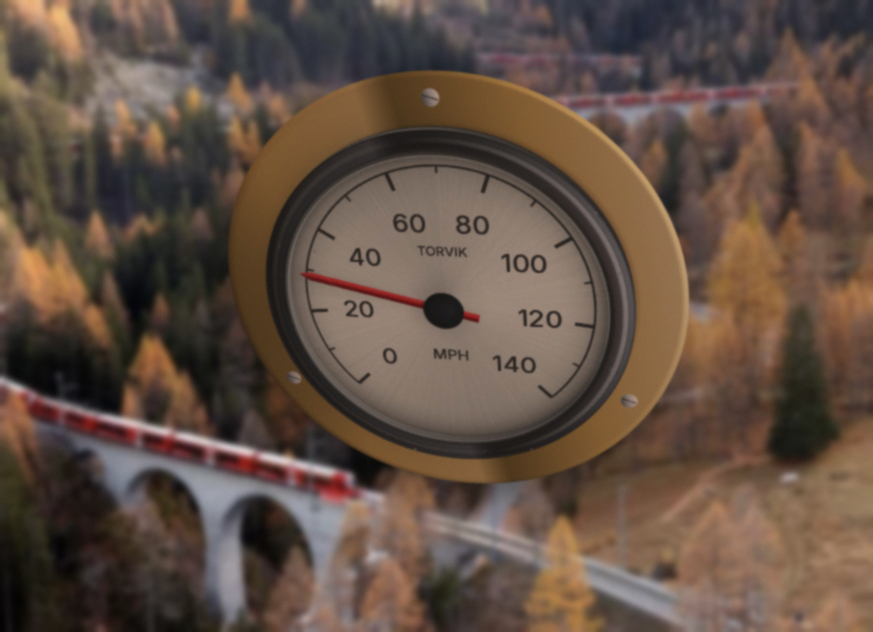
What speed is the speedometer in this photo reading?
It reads 30 mph
